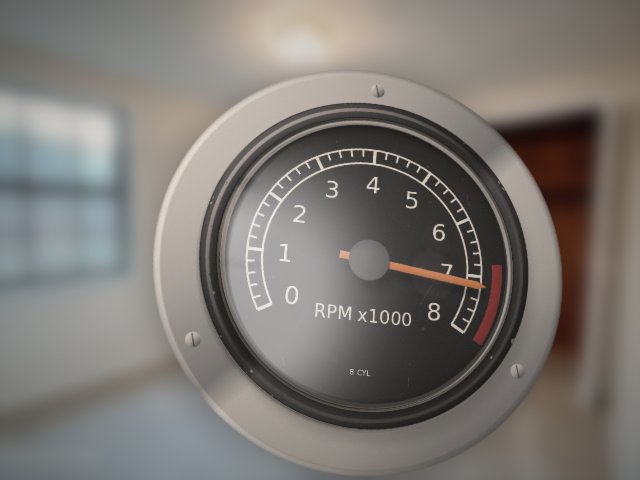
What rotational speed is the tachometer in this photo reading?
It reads 7200 rpm
